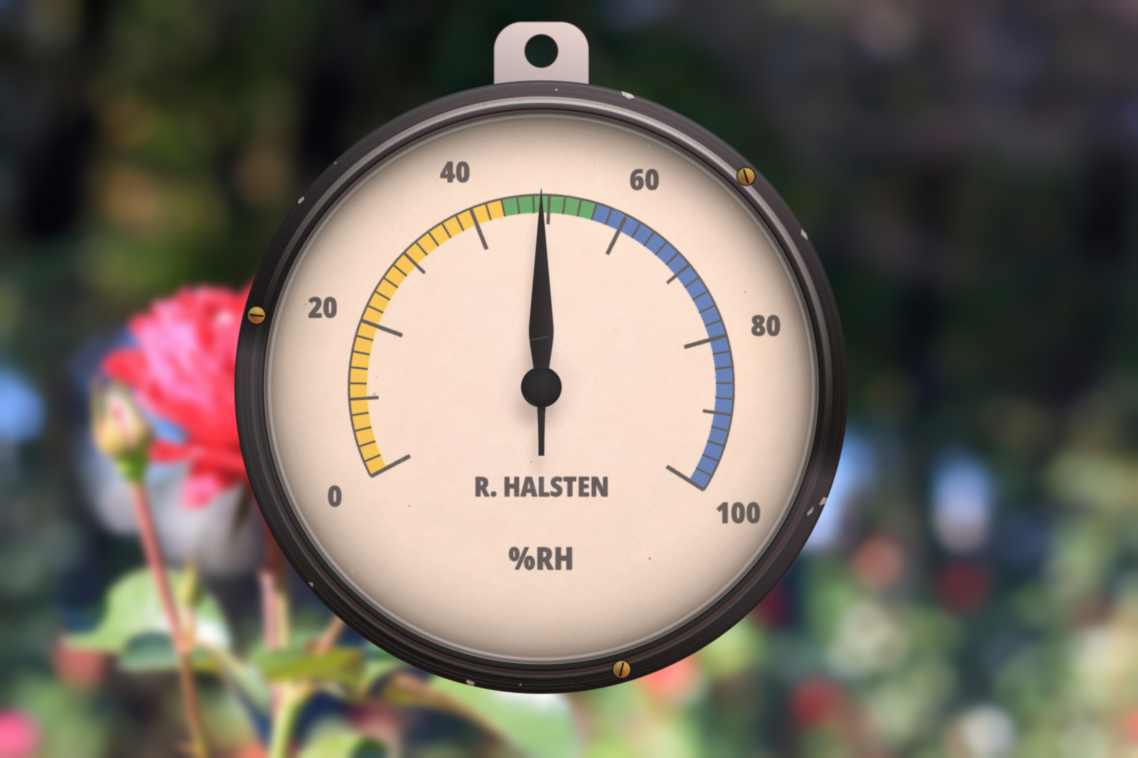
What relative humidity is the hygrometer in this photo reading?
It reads 49 %
